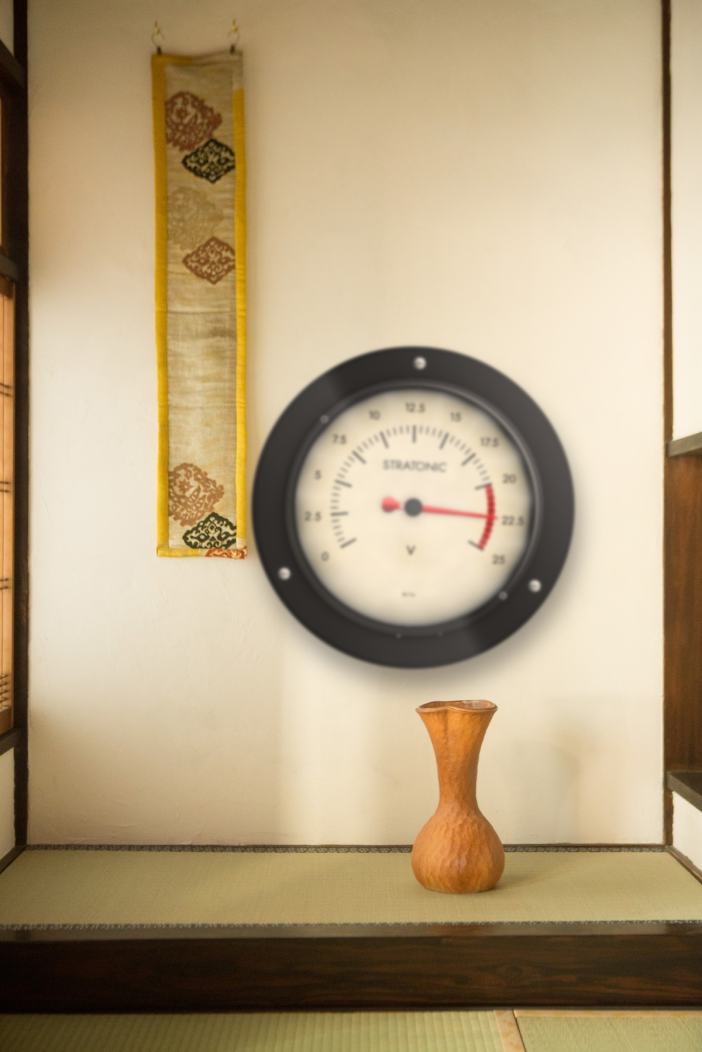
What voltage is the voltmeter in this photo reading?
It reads 22.5 V
